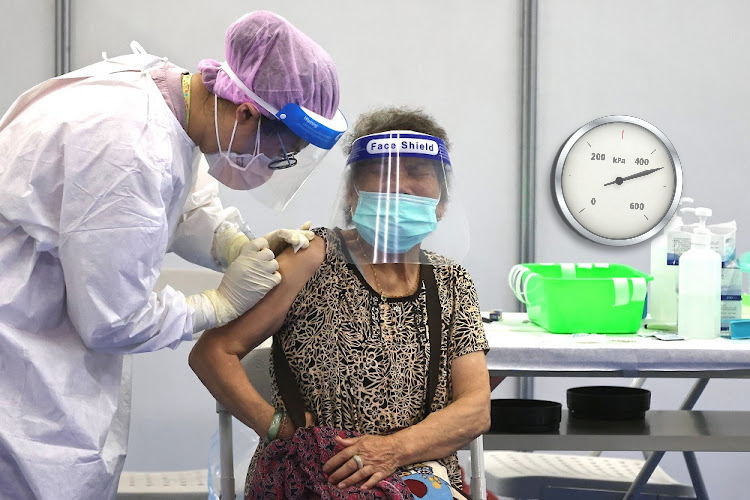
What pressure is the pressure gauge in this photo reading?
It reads 450 kPa
